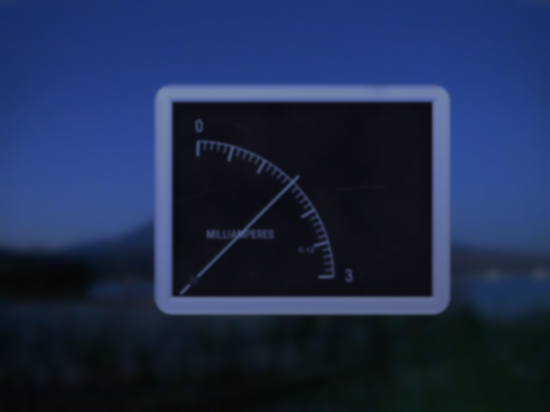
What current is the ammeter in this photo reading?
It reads 1.5 mA
